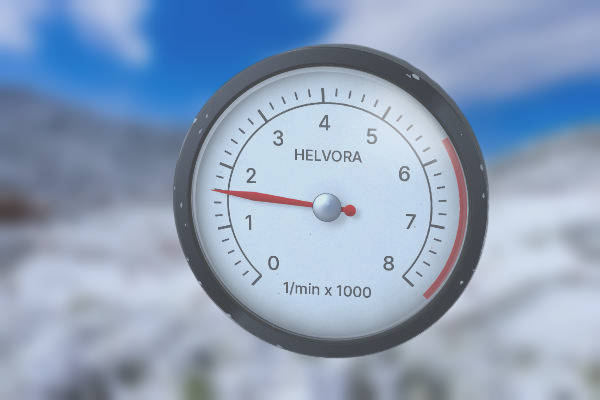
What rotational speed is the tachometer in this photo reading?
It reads 1600 rpm
